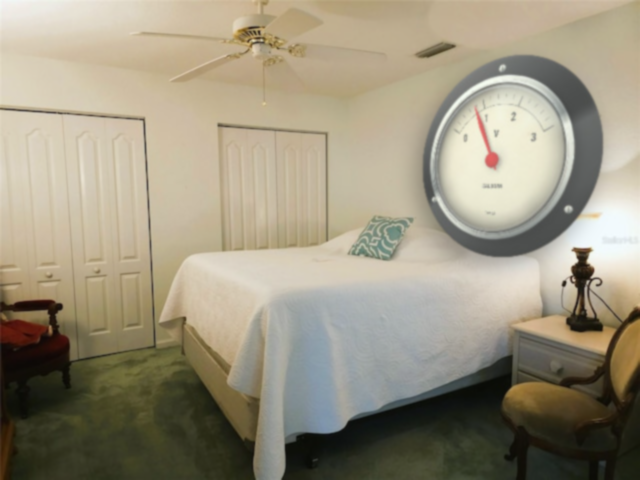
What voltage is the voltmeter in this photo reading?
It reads 0.8 V
